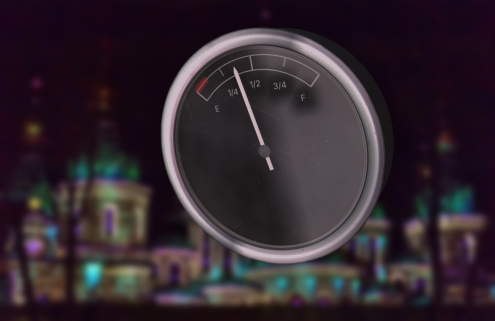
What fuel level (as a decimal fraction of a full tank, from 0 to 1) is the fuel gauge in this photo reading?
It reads 0.375
